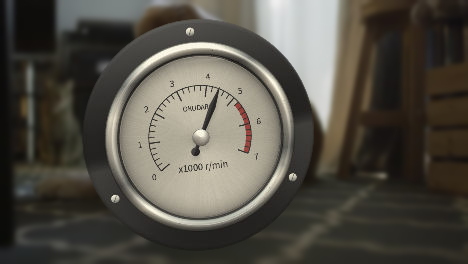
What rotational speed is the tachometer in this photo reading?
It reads 4400 rpm
